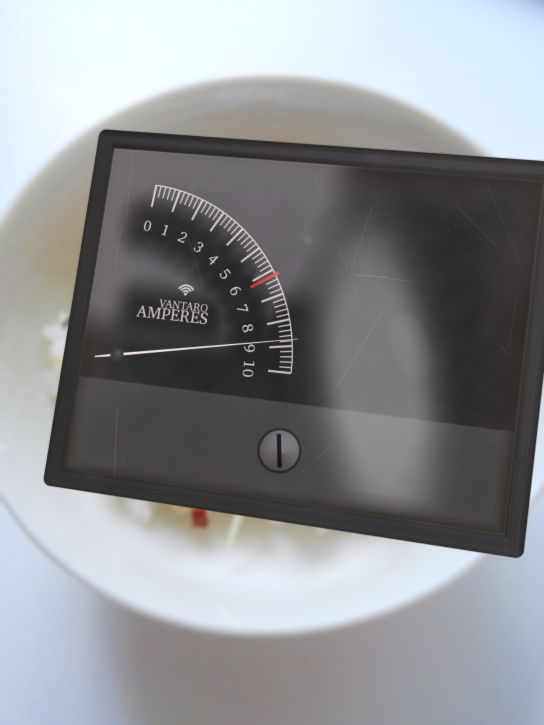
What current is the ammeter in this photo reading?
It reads 8.8 A
